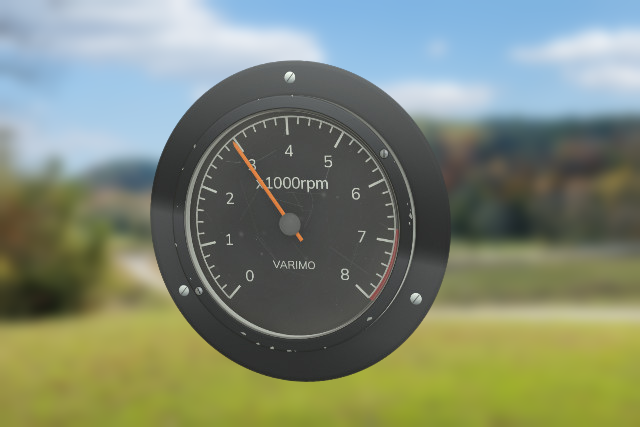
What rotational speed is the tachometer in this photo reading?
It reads 3000 rpm
